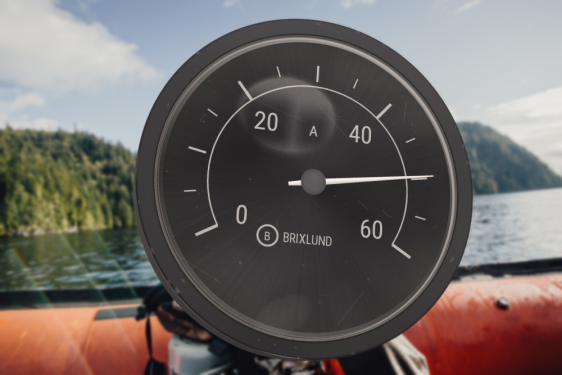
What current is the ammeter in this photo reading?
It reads 50 A
